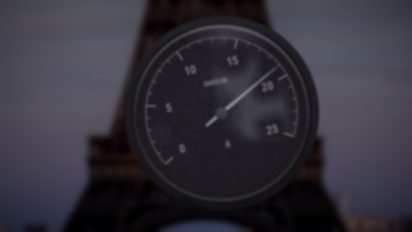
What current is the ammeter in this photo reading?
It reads 19 A
